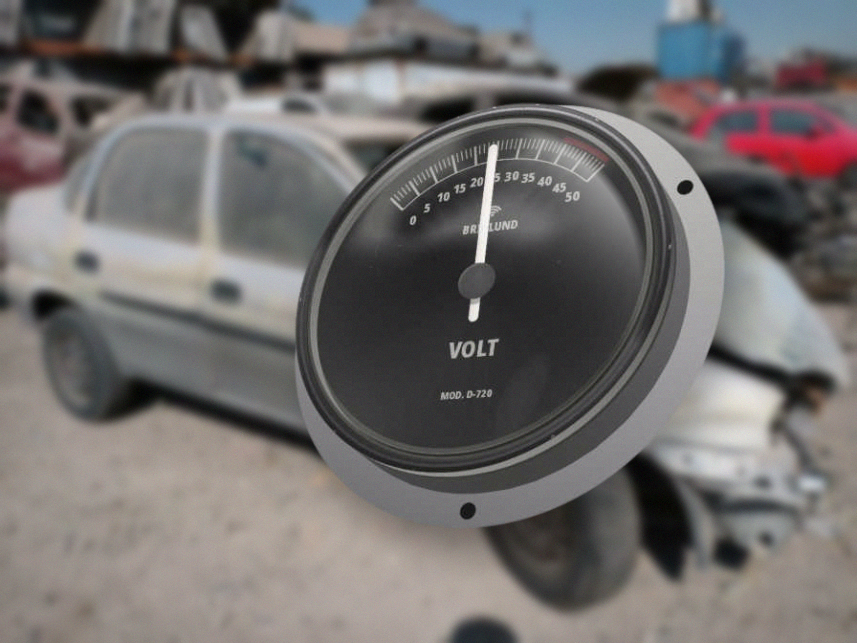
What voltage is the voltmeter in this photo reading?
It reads 25 V
